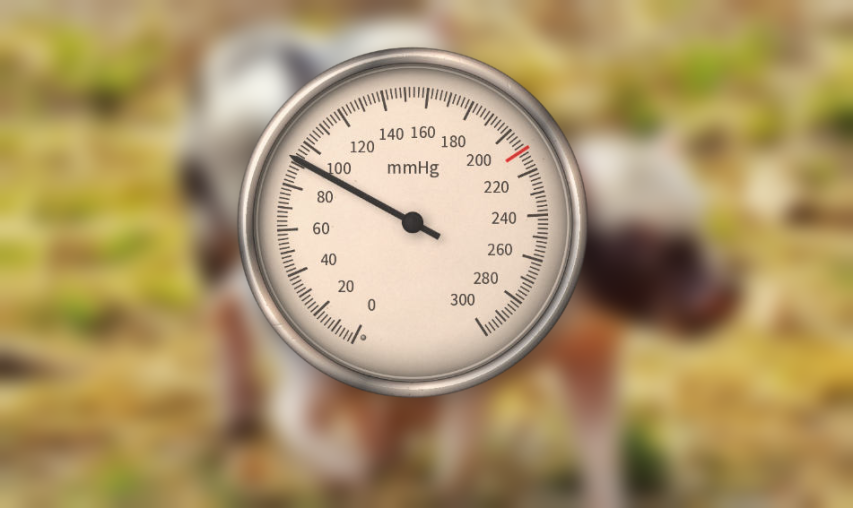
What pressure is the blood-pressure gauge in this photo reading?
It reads 92 mmHg
